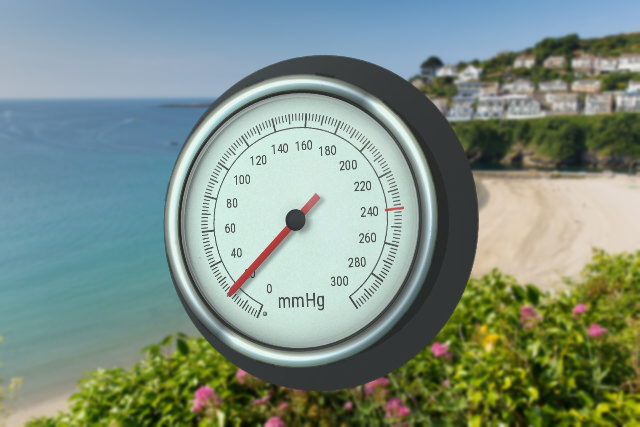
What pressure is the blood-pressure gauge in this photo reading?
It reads 20 mmHg
